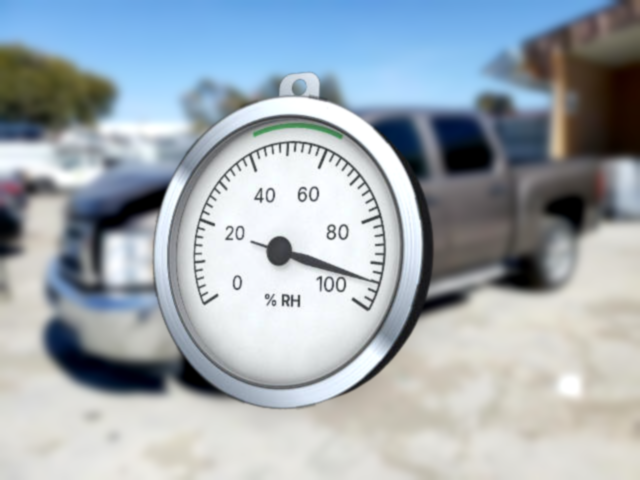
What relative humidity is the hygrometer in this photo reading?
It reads 94 %
